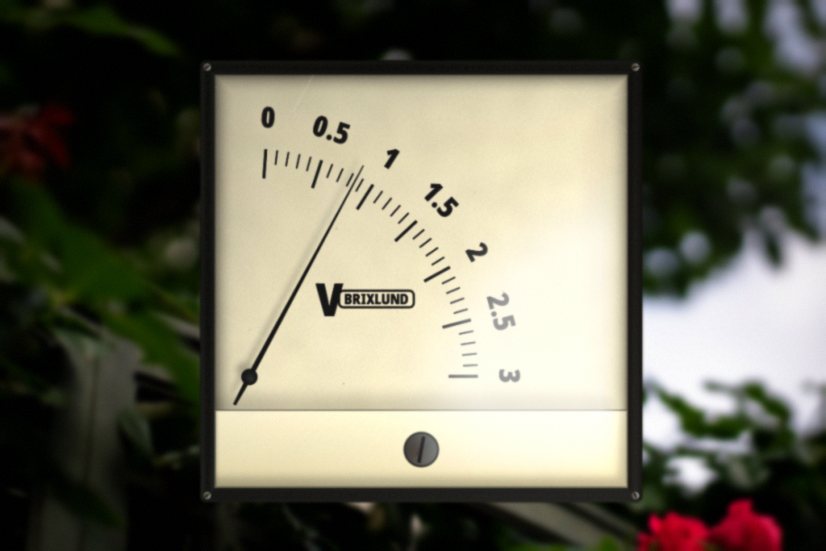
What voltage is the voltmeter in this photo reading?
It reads 0.85 V
